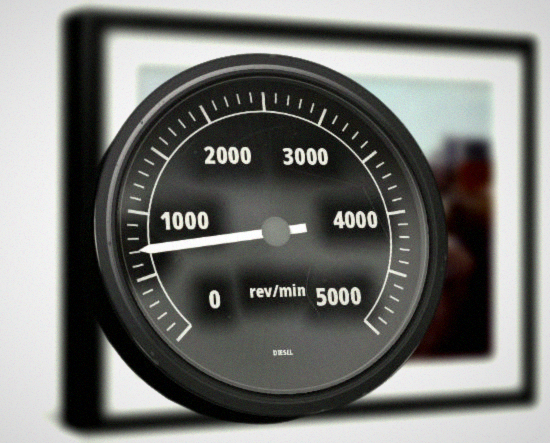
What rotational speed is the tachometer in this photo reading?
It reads 700 rpm
